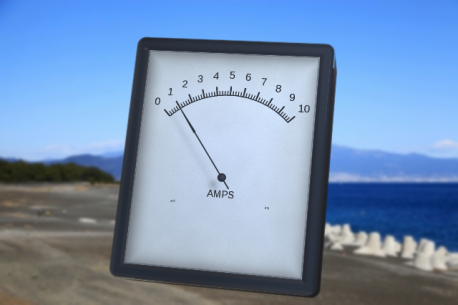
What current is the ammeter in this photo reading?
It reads 1 A
